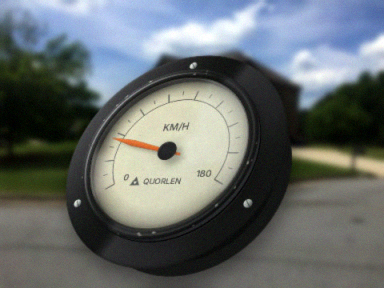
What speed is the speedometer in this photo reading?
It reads 35 km/h
